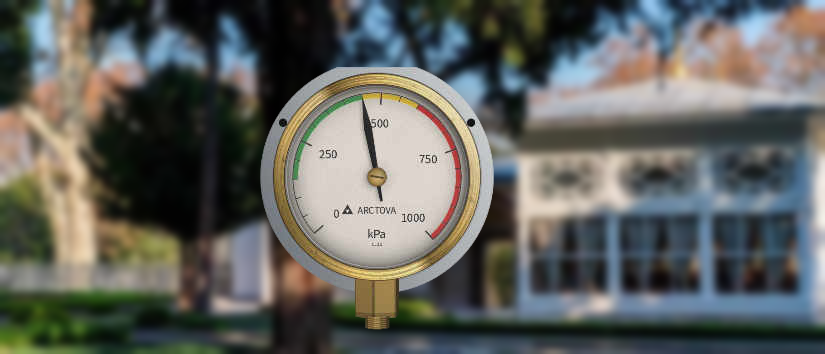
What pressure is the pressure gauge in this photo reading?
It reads 450 kPa
